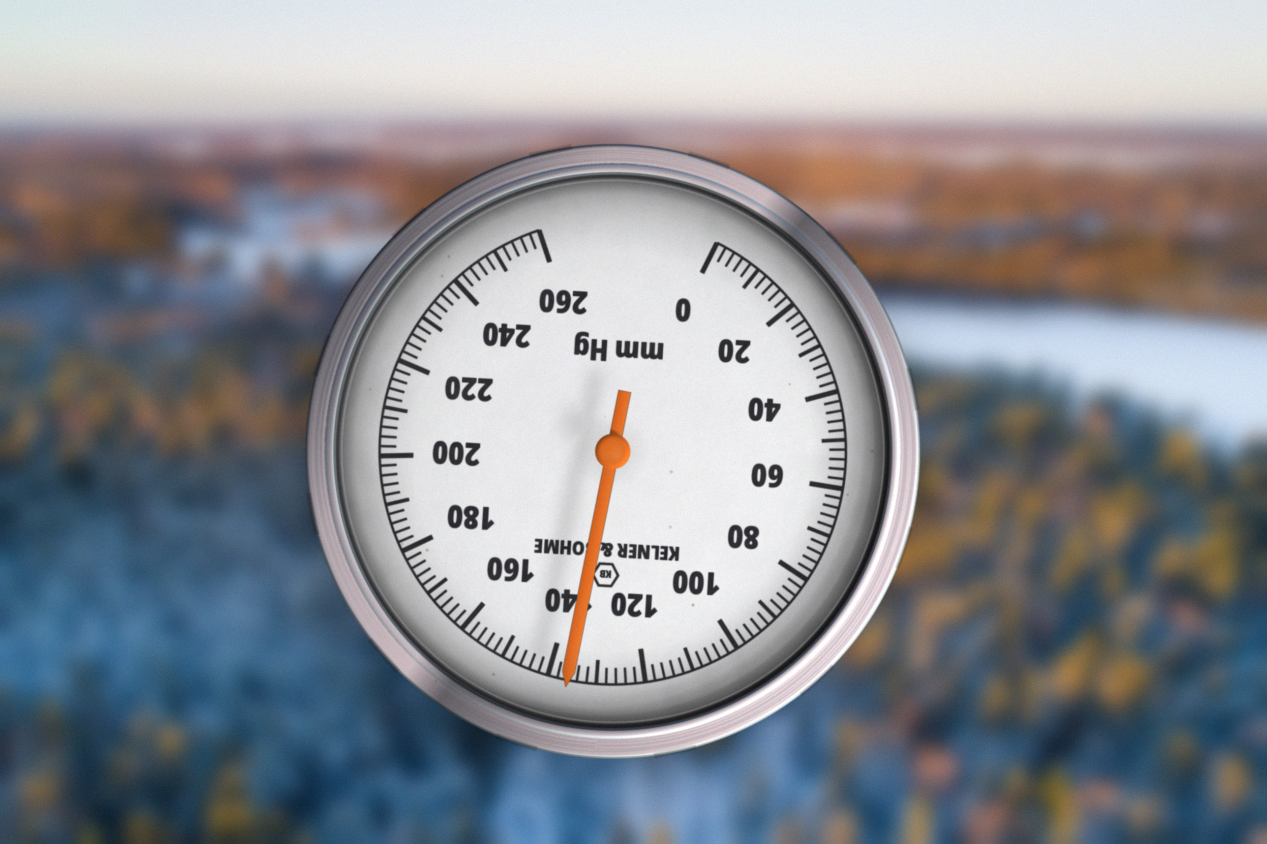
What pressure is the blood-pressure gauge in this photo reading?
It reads 136 mmHg
